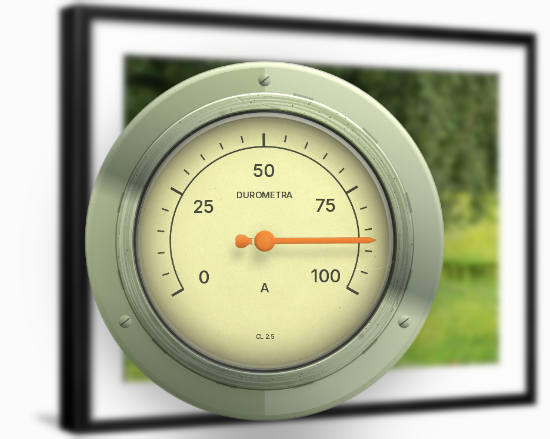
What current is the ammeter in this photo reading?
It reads 87.5 A
